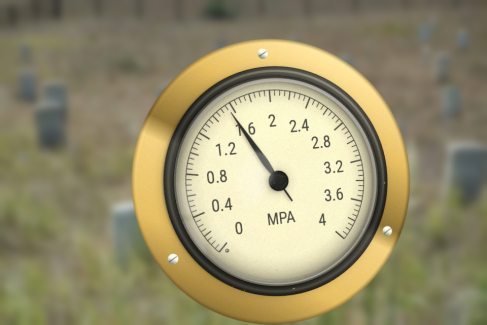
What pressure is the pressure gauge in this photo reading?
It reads 1.55 MPa
